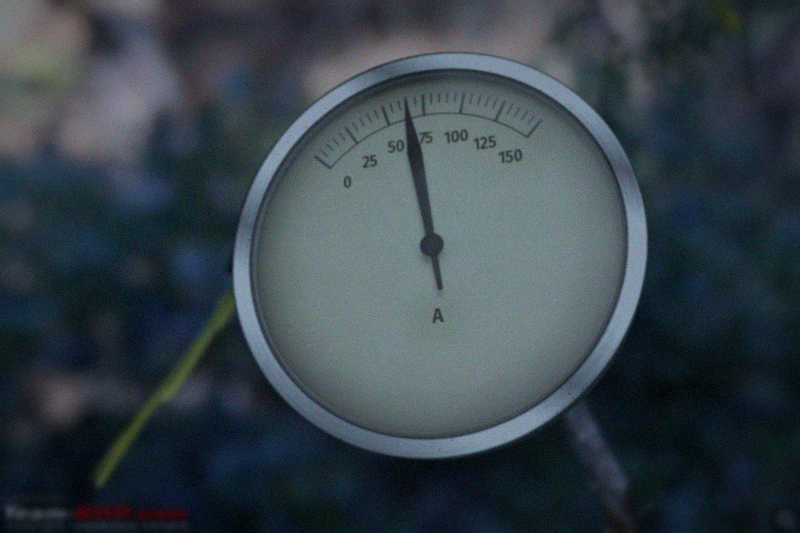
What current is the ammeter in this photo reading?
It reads 65 A
